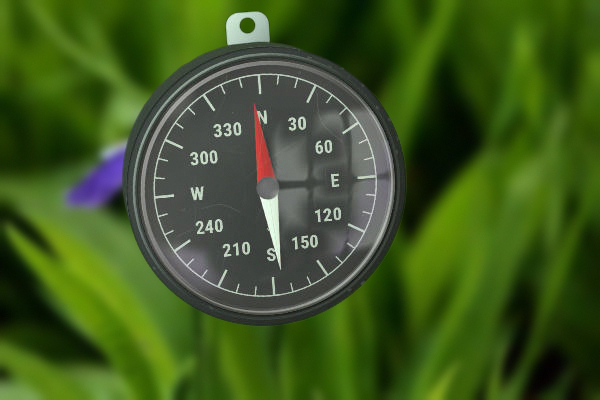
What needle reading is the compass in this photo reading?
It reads 355 °
